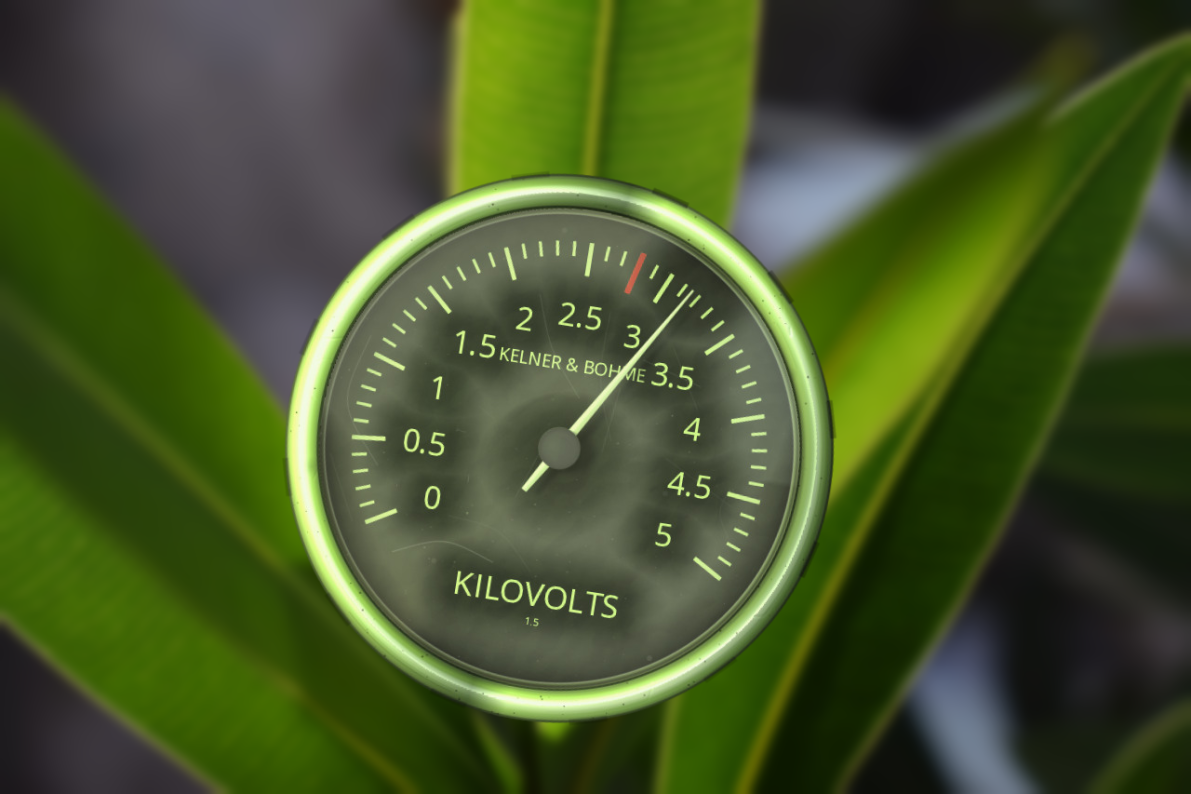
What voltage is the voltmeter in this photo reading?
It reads 3.15 kV
